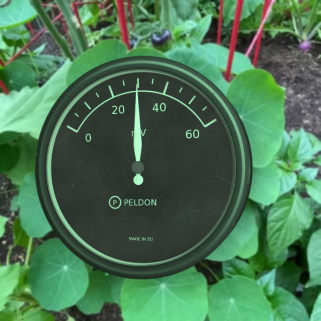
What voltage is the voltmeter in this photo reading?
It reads 30 mV
